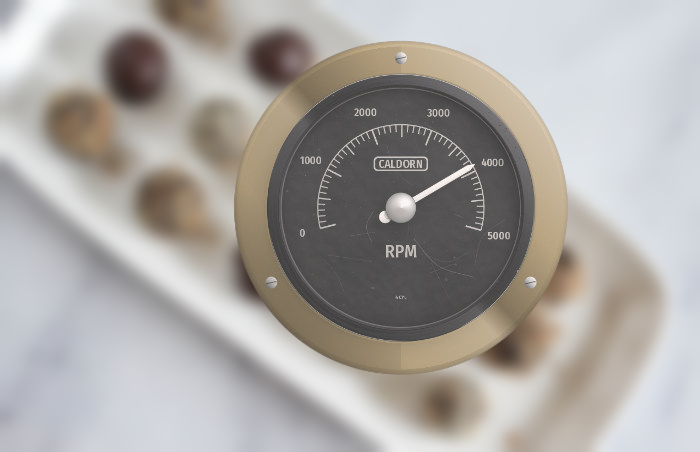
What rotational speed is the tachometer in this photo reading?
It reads 3900 rpm
